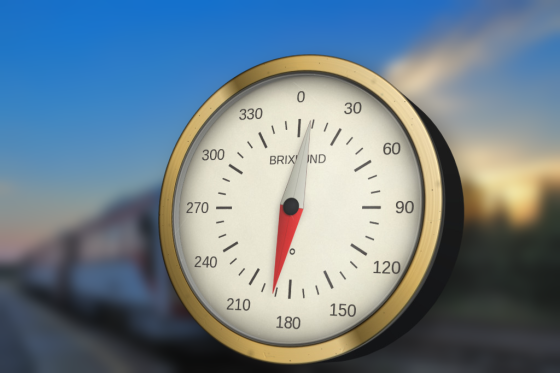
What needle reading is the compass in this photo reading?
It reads 190 °
